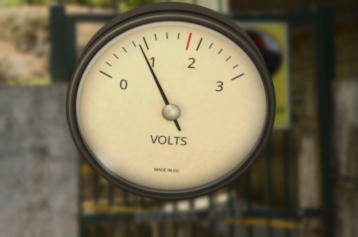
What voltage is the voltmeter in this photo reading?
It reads 0.9 V
